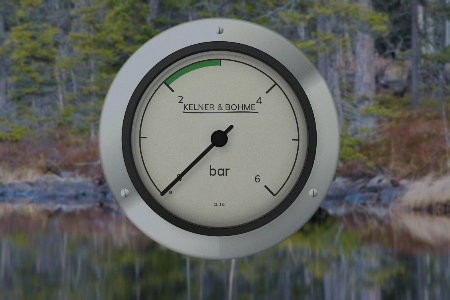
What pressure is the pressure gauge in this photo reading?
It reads 0 bar
